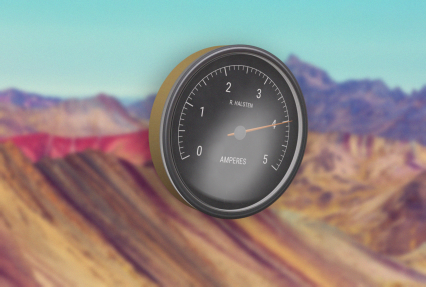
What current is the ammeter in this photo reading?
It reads 4 A
